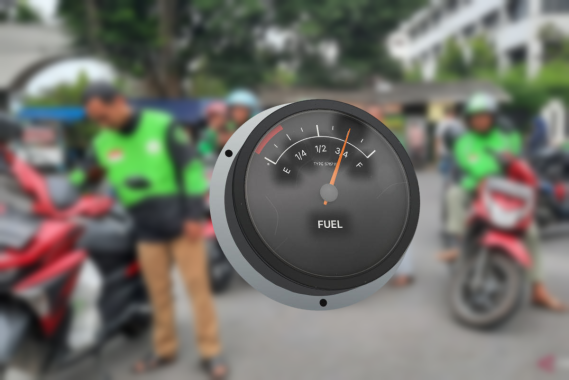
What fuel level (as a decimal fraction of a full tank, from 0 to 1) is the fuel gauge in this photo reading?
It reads 0.75
